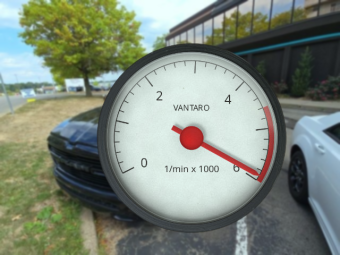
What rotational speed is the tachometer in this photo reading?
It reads 5900 rpm
